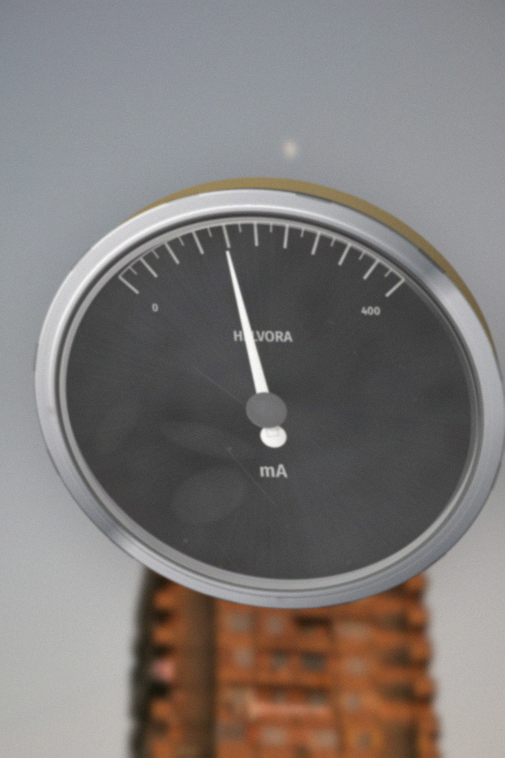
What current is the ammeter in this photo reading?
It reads 160 mA
